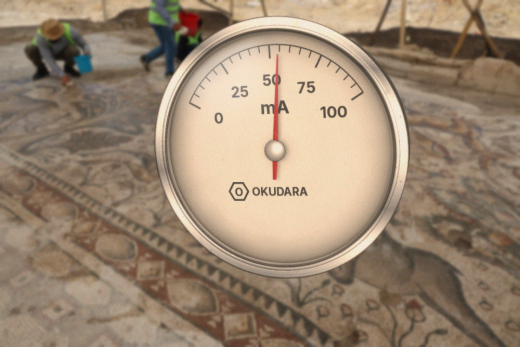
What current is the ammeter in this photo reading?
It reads 55 mA
